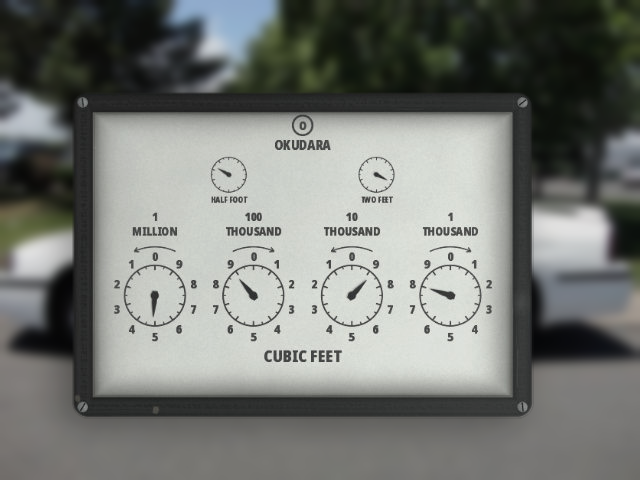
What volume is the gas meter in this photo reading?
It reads 488800 ft³
